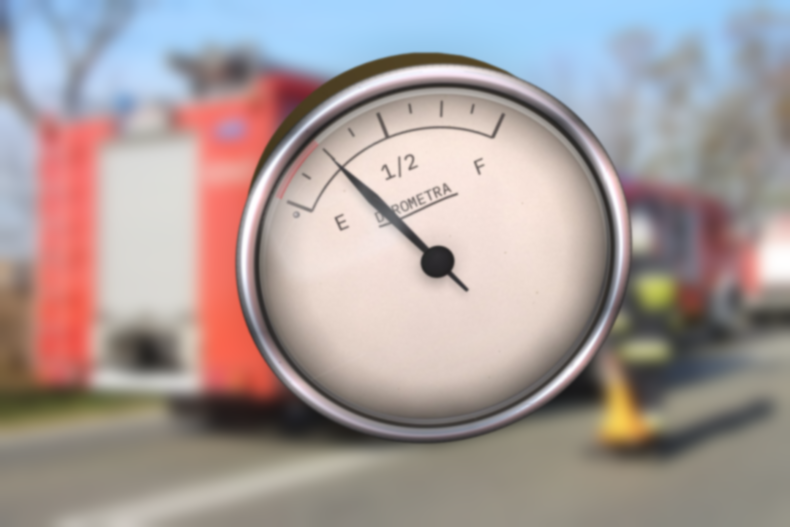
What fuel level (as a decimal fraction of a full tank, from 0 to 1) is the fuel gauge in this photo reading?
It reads 0.25
